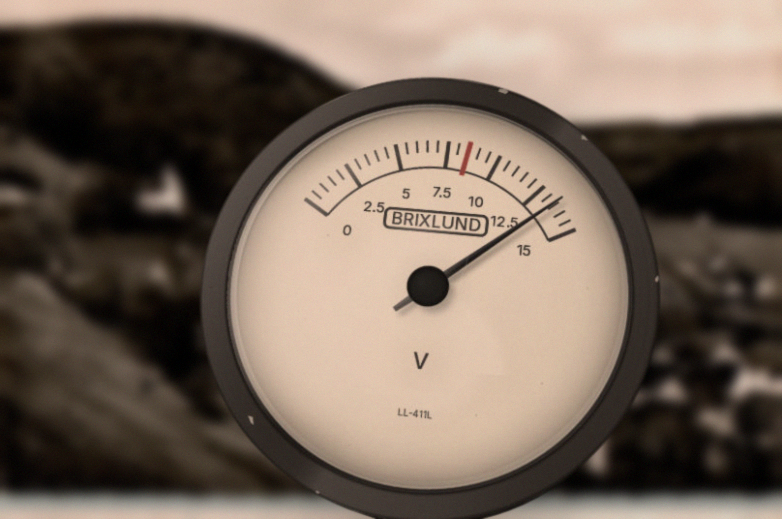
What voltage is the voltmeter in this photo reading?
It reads 13.5 V
